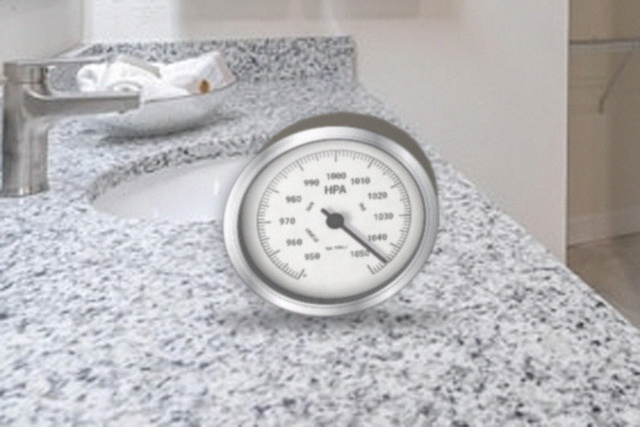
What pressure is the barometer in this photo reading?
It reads 1045 hPa
